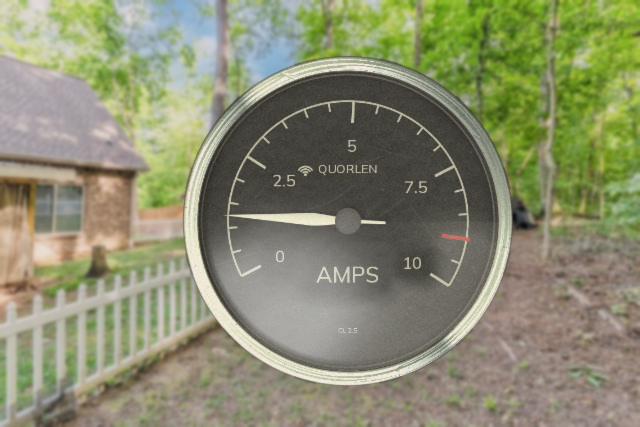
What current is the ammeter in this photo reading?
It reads 1.25 A
